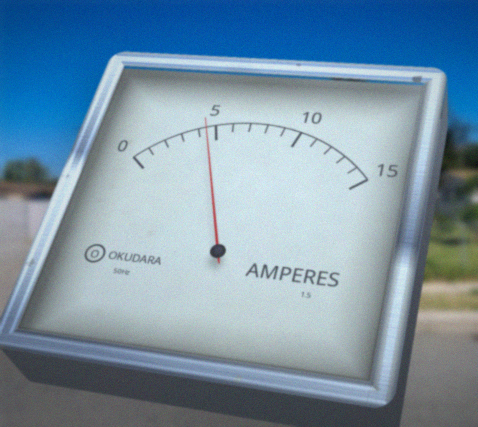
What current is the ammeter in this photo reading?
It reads 4.5 A
